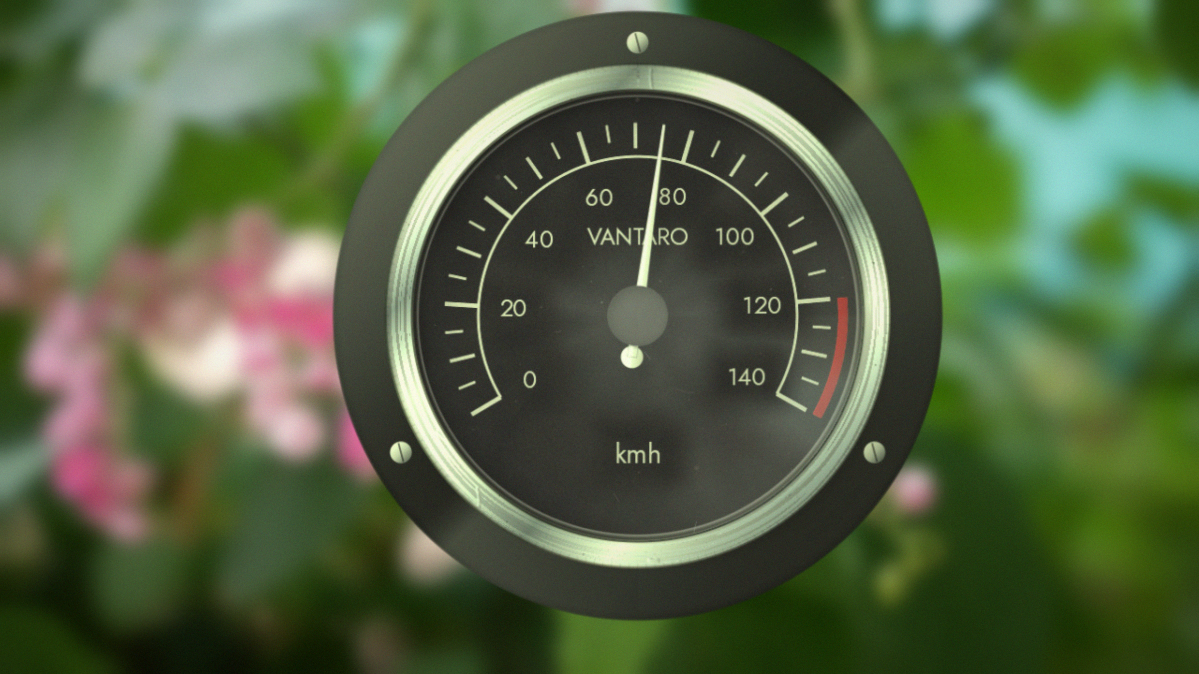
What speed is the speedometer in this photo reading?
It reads 75 km/h
